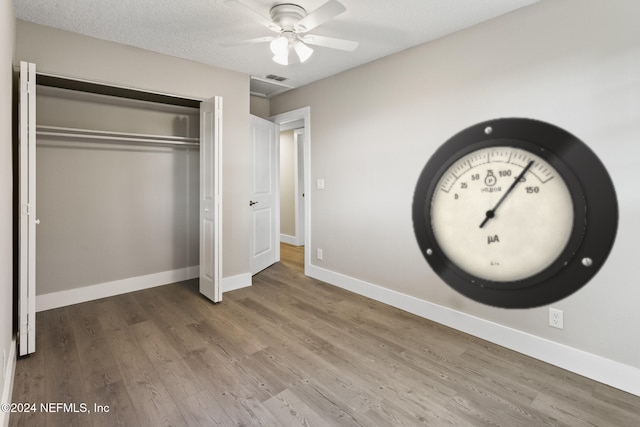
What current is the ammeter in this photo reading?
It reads 125 µA
